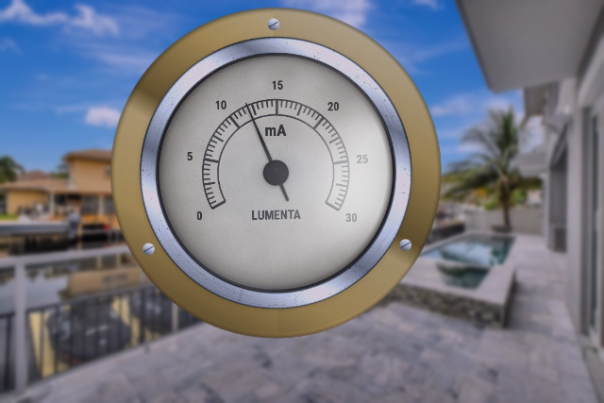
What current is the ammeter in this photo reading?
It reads 12 mA
